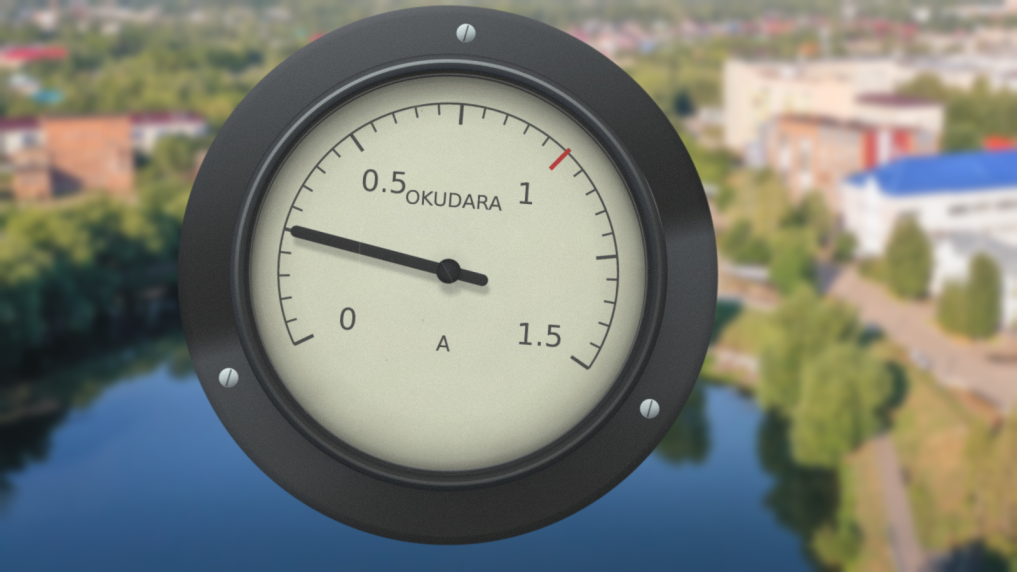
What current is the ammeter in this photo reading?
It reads 0.25 A
